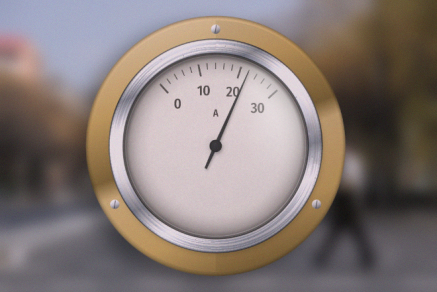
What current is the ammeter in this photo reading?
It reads 22 A
